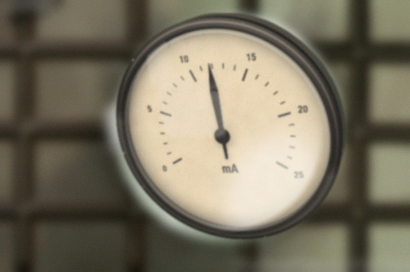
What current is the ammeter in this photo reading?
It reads 12 mA
